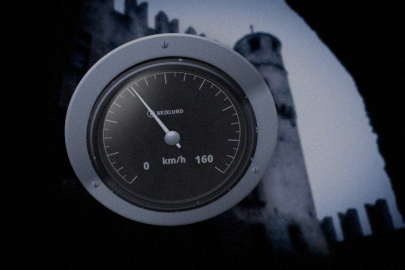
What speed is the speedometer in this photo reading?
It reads 62.5 km/h
